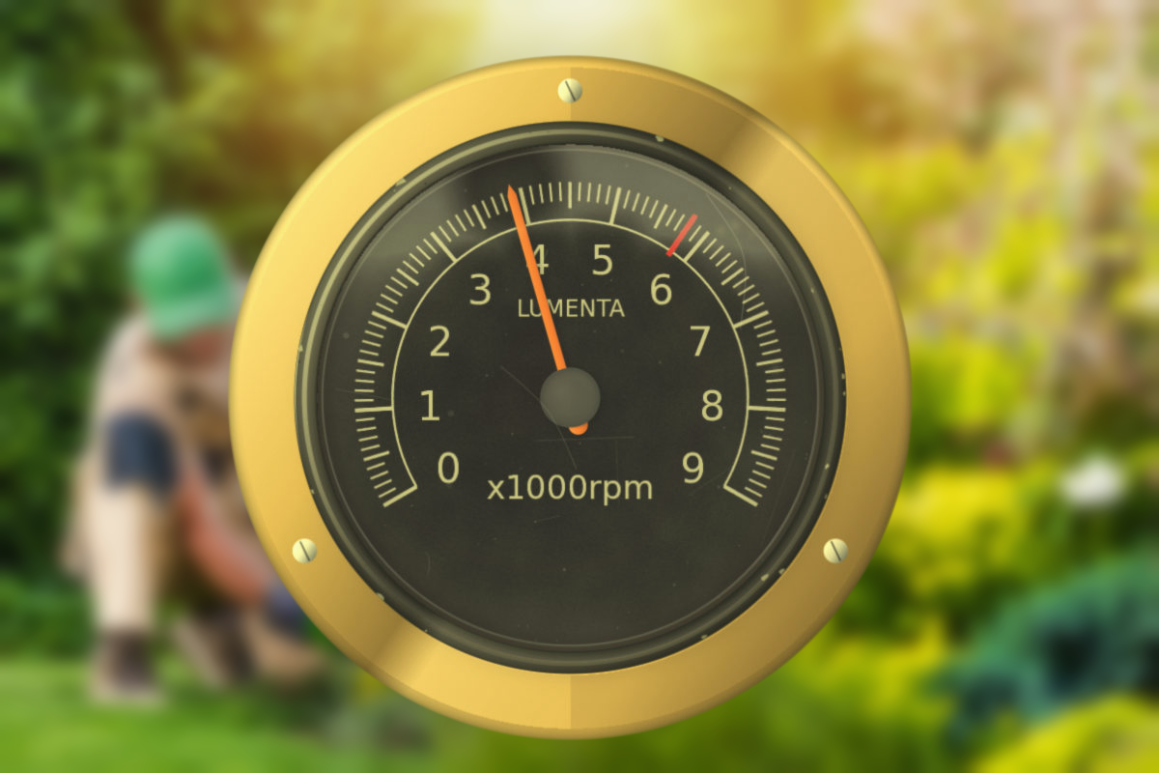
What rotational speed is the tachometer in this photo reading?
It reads 3900 rpm
